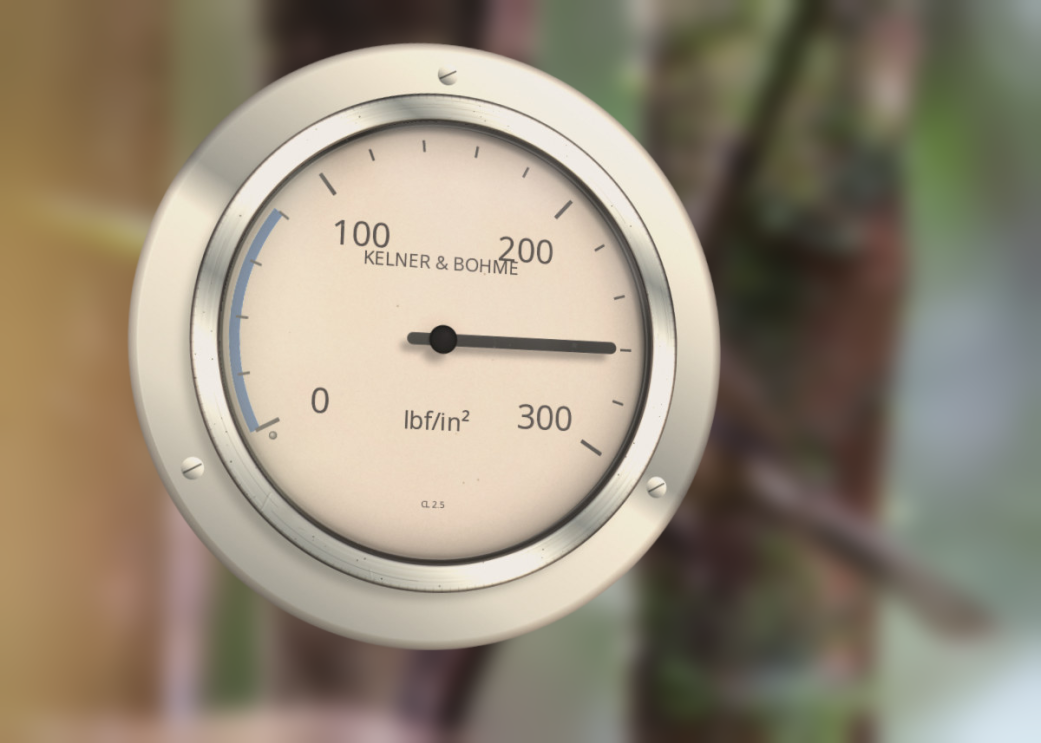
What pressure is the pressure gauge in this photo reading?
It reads 260 psi
